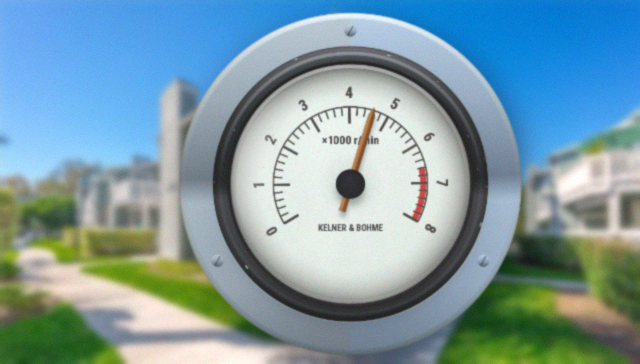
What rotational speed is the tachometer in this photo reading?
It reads 4600 rpm
